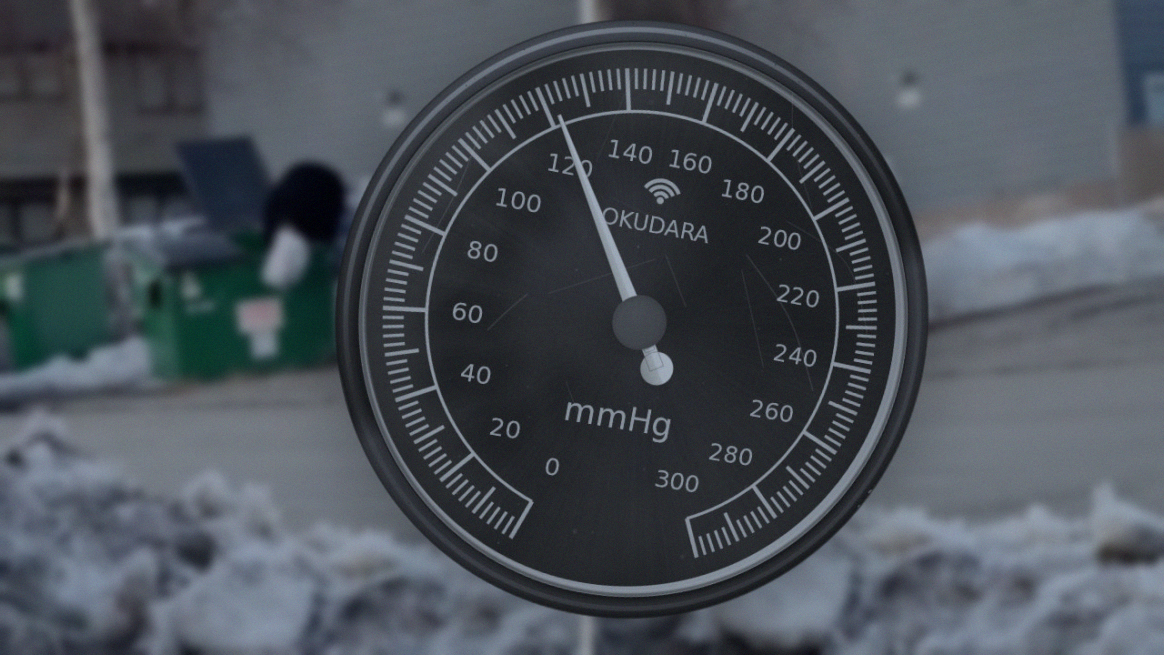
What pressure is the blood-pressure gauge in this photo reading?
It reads 122 mmHg
